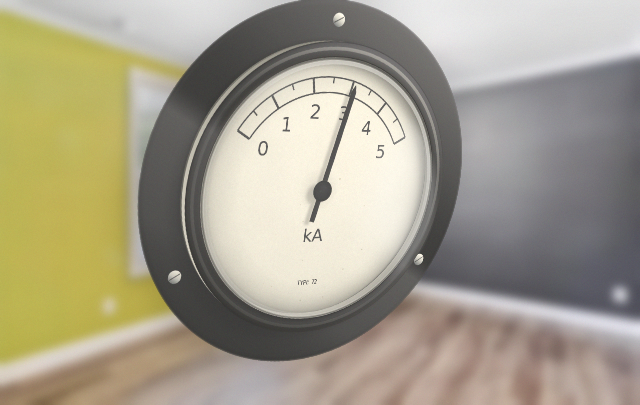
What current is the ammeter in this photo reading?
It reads 3 kA
